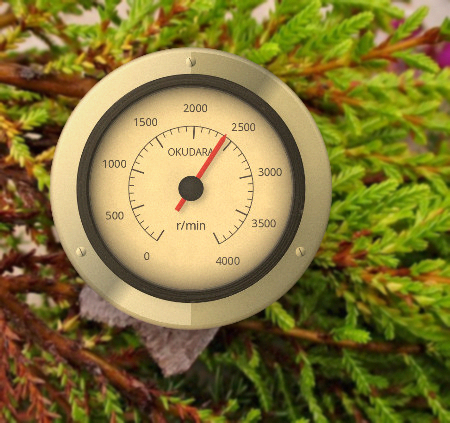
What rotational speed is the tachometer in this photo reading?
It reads 2400 rpm
